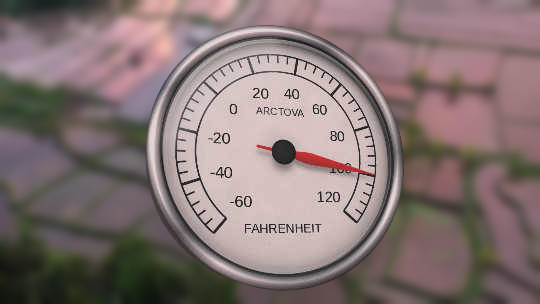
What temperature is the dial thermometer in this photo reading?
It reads 100 °F
